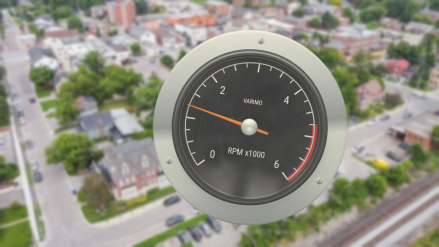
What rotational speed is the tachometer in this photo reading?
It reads 1250 rpm
